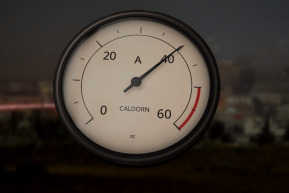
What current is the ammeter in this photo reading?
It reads 40 A
